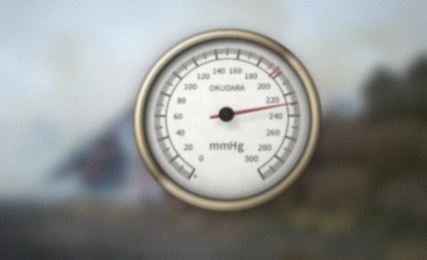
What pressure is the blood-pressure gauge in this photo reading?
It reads 230 mmHg
